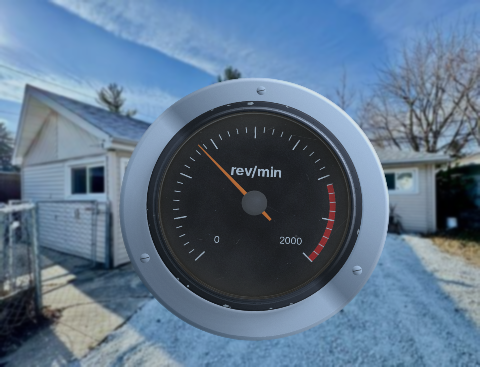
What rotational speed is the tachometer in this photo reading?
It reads 675 rpm
